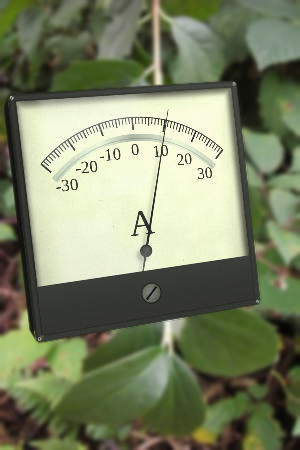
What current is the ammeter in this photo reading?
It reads 10 A
